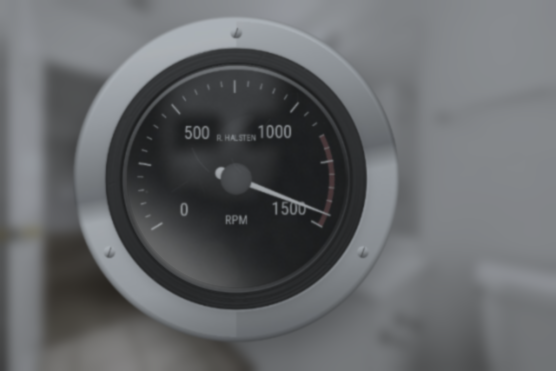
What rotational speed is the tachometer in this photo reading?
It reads 1450 rpm
